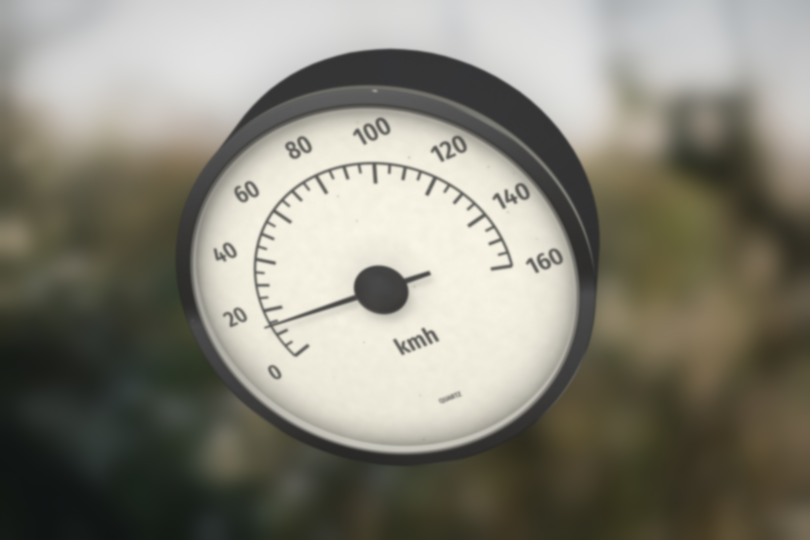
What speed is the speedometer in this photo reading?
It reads 15 km/h
